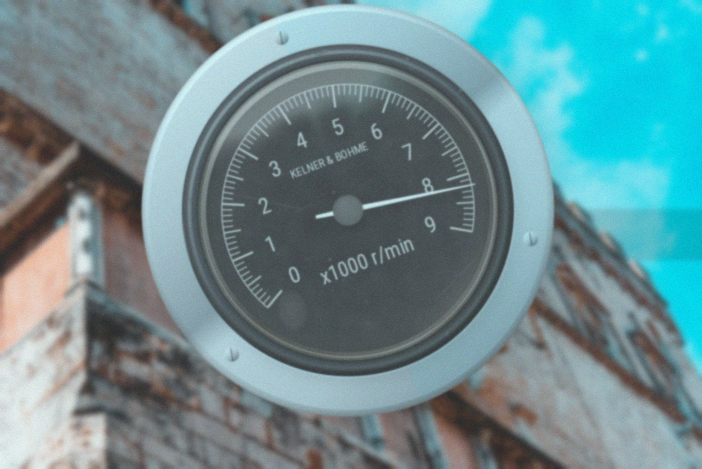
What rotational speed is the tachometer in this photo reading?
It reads 8200 rpm
